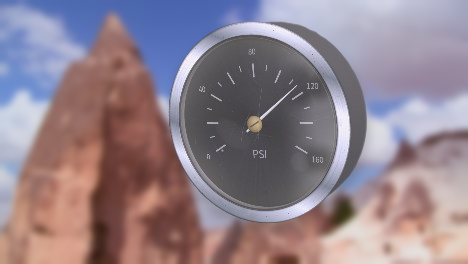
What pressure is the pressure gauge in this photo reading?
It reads 115 psi
